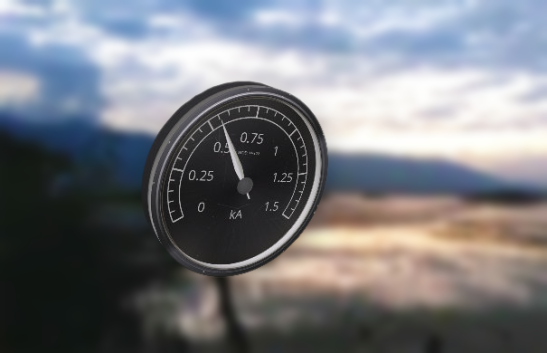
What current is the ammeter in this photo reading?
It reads 0.55 kA
